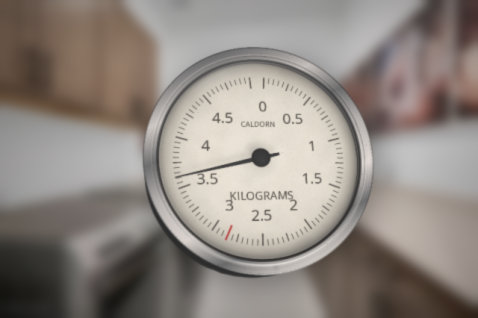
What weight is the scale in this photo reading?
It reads 3.6 kg
